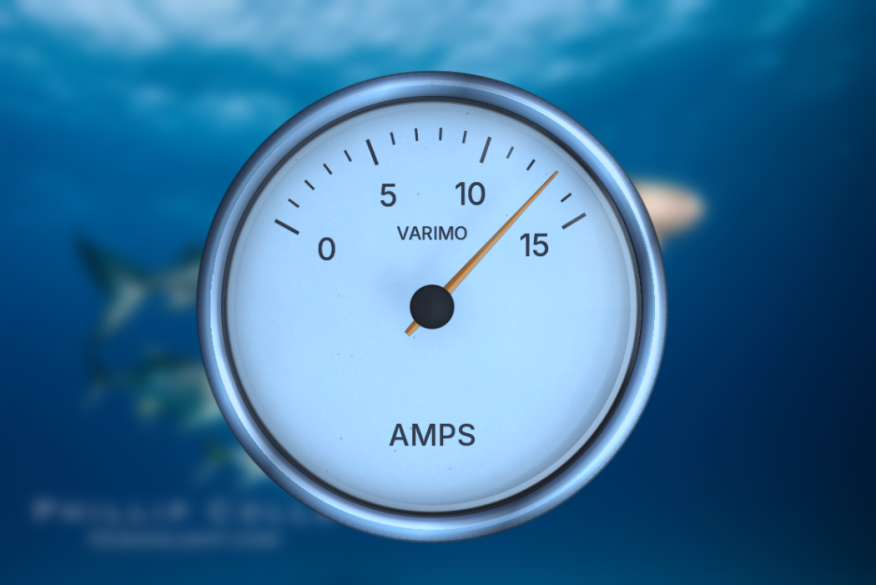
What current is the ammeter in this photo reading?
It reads 13 A
